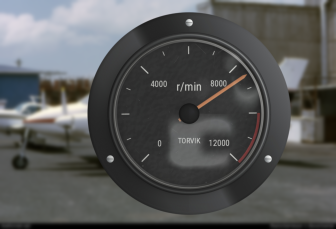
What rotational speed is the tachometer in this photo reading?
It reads 8500 rpm
